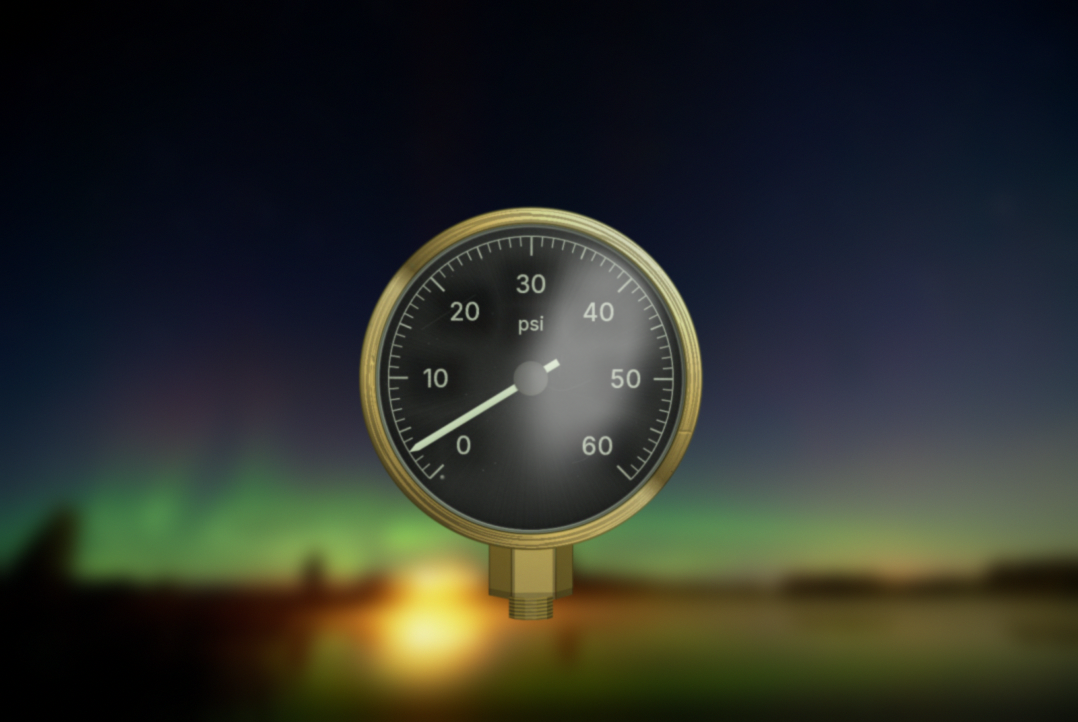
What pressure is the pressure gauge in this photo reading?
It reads 3 psi
